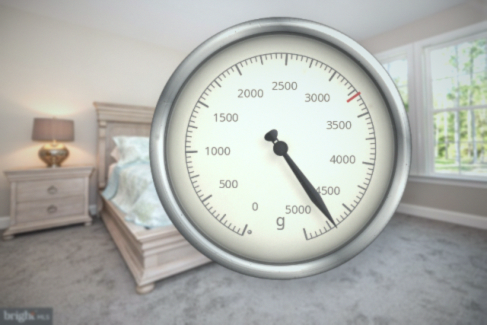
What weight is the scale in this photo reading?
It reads 4700 g
